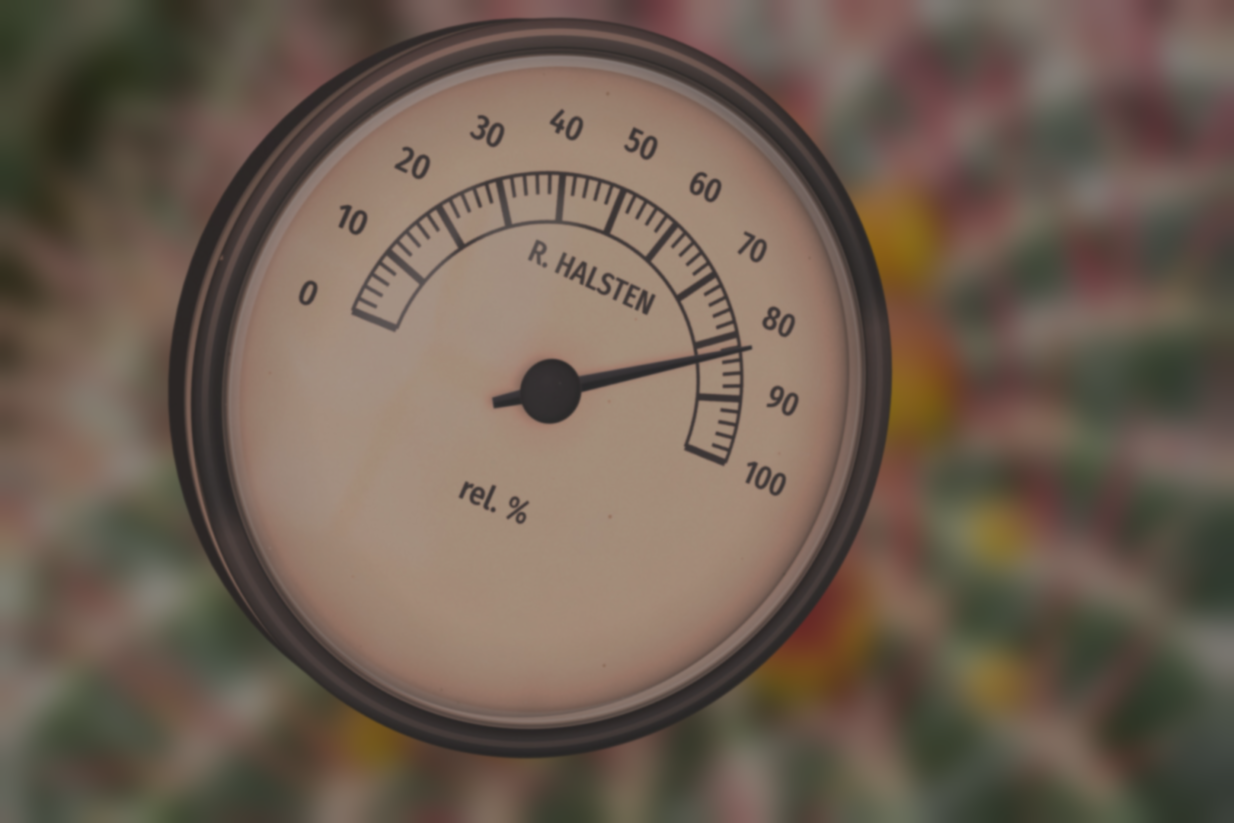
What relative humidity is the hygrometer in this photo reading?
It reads 82 %
